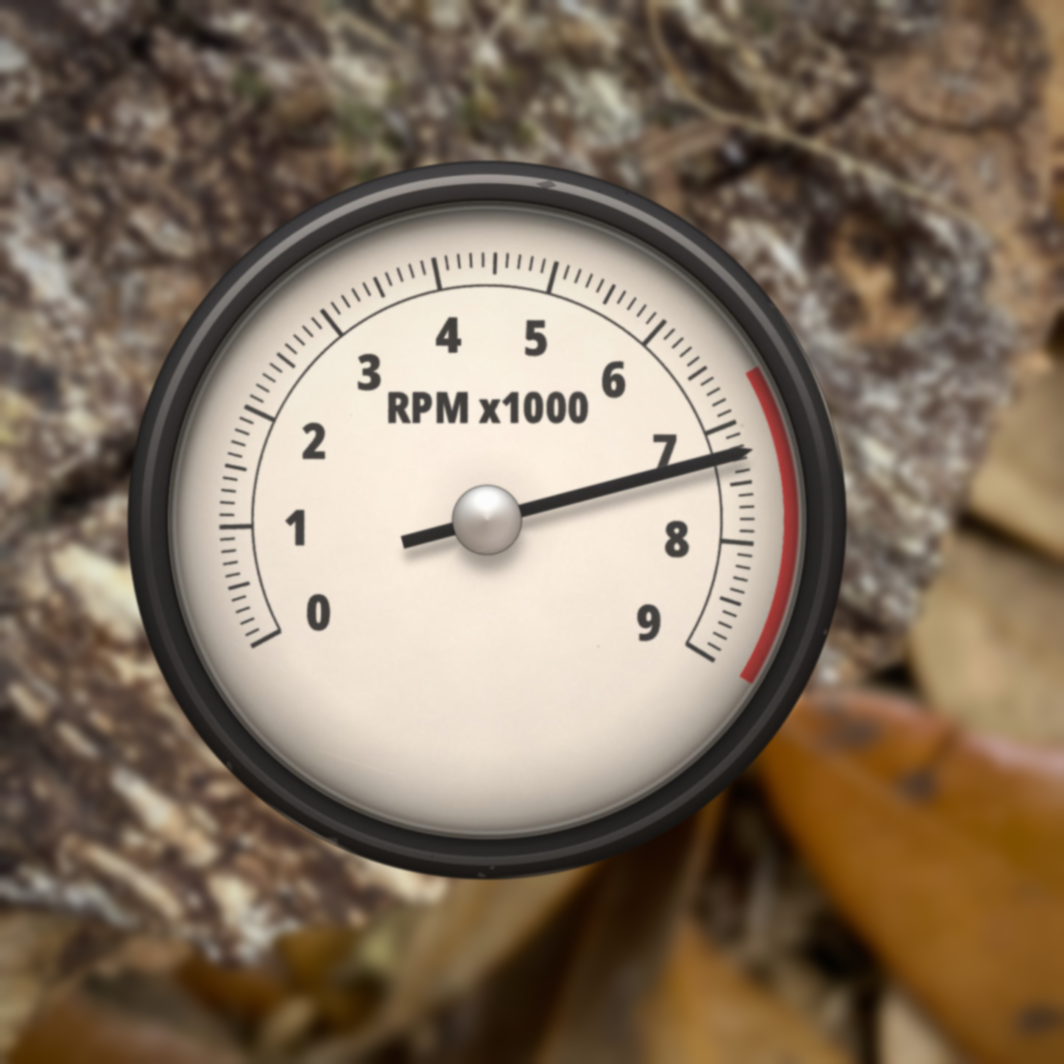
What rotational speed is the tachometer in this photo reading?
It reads 7250 rpm
